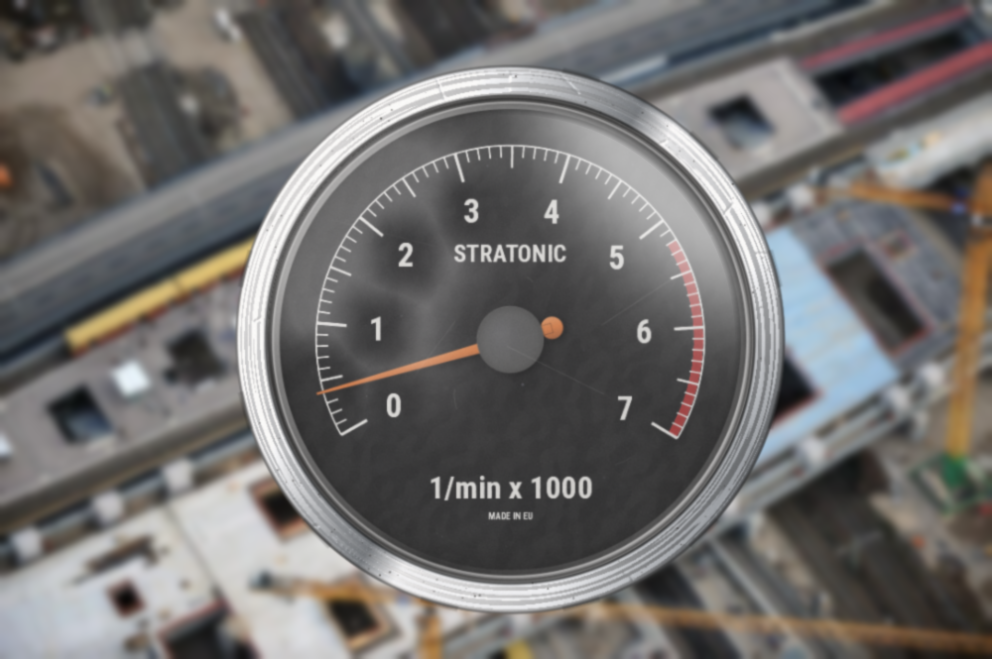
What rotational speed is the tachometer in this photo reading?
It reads 400 rpm
